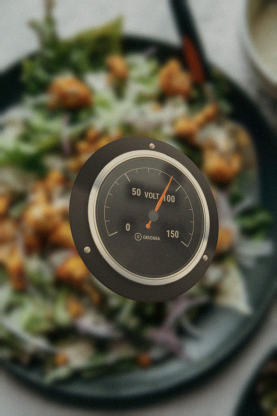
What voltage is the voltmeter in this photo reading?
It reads 90 V
